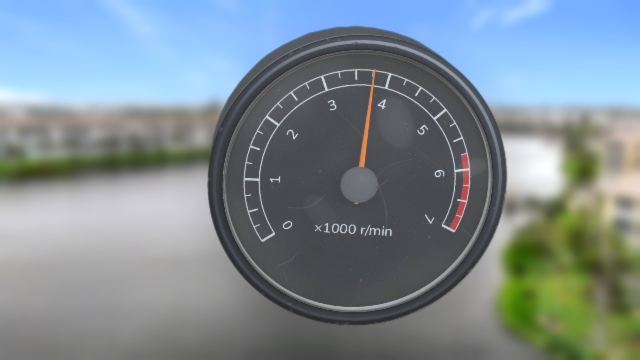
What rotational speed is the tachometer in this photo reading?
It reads 3750 rpm
